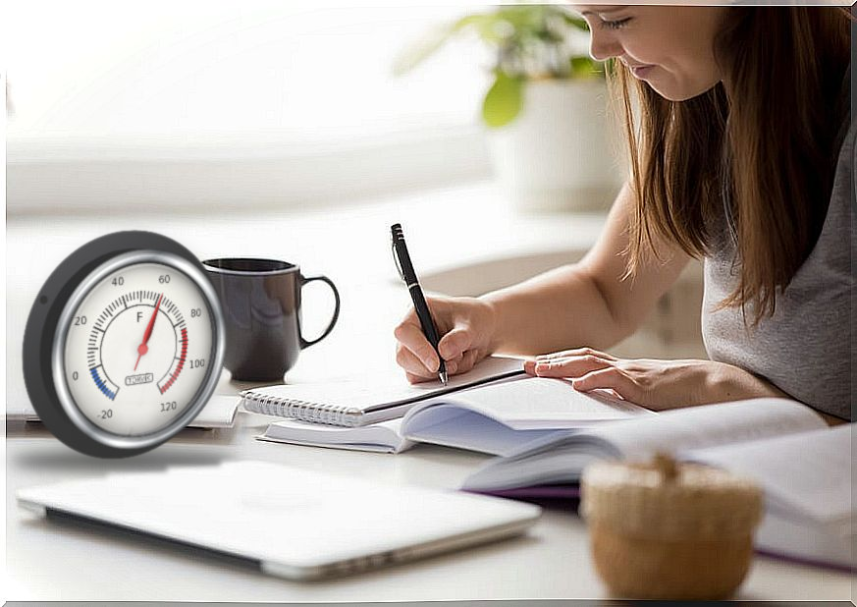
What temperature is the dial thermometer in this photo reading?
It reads 60 °F
